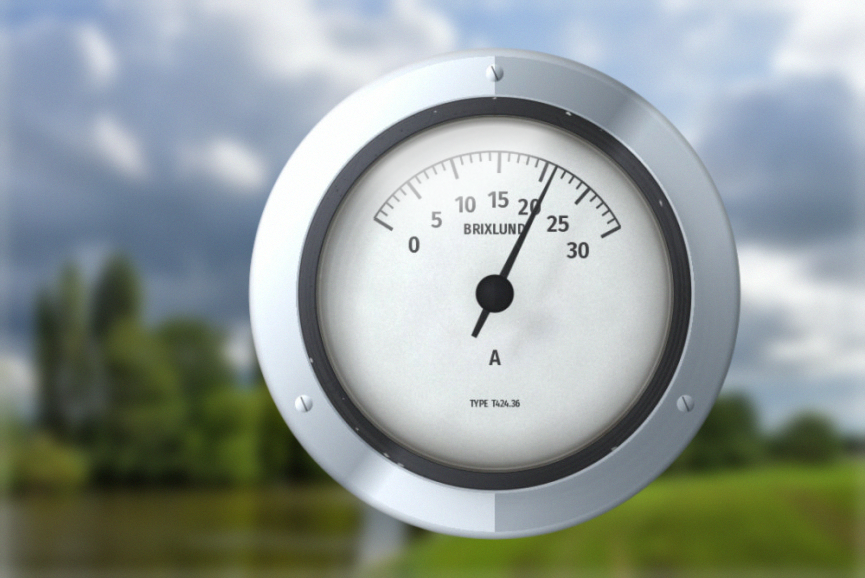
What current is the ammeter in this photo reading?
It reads 21 A
